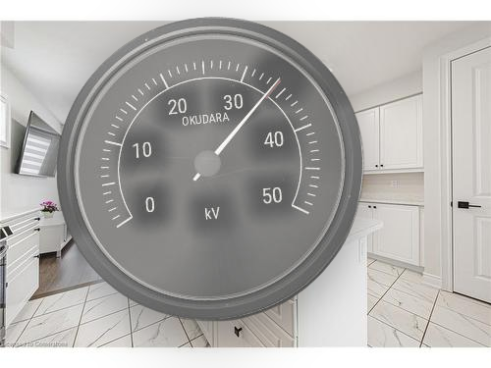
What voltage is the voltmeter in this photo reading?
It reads 34 kV
